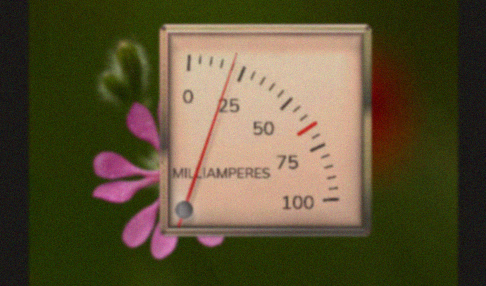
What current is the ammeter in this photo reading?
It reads 20 mA
